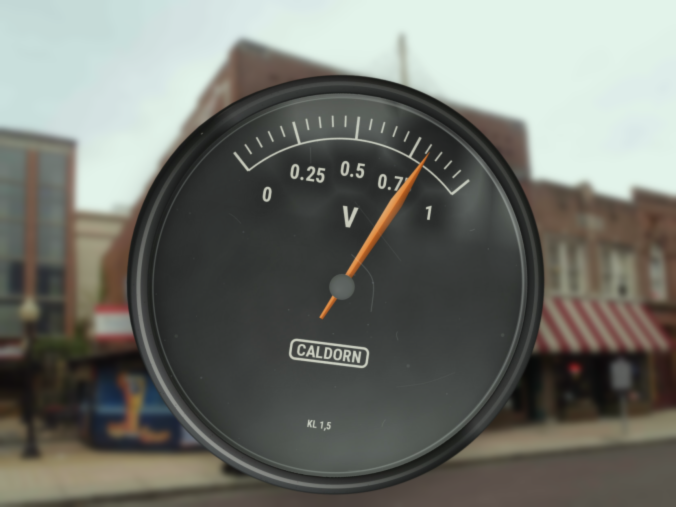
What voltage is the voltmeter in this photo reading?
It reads 0.8 V
